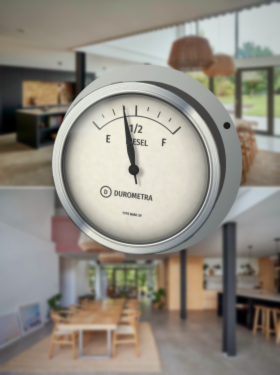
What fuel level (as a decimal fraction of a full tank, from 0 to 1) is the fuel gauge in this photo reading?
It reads 0.375
